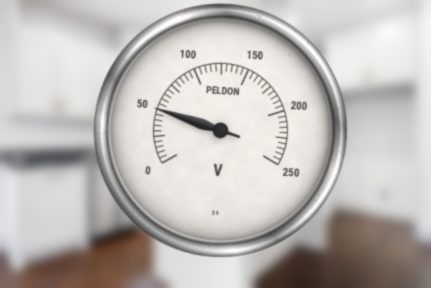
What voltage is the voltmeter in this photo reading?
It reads 50 V
